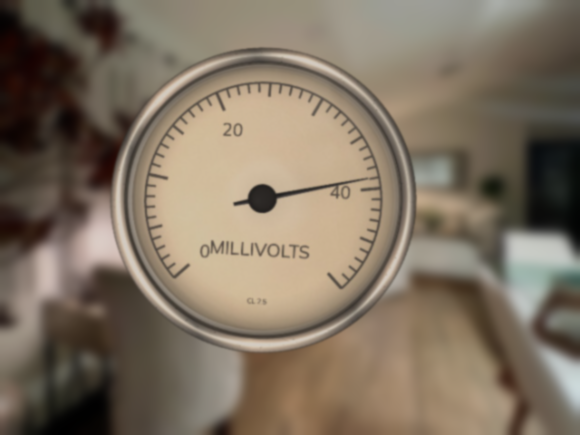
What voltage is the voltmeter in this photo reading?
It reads 39 mV
